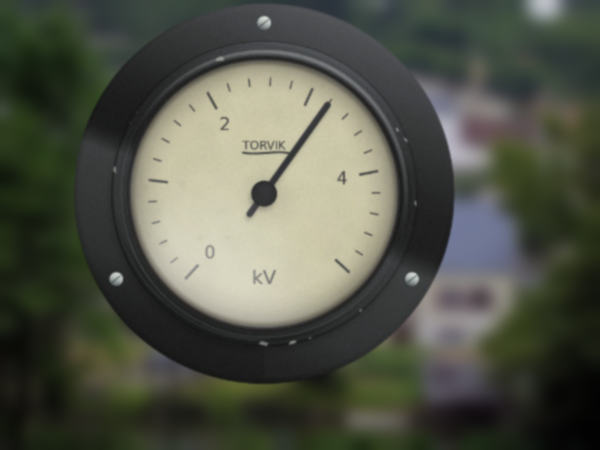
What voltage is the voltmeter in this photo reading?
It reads 3.2 kV
